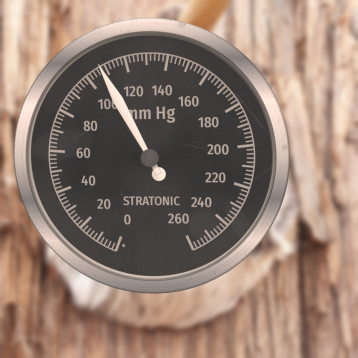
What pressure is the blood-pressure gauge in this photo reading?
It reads 108 mmHg
